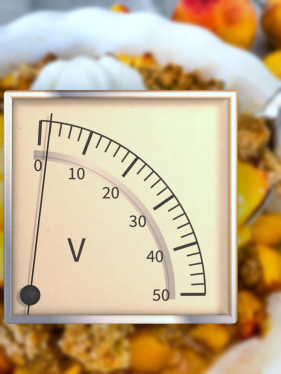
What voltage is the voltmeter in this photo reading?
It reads 2 V
